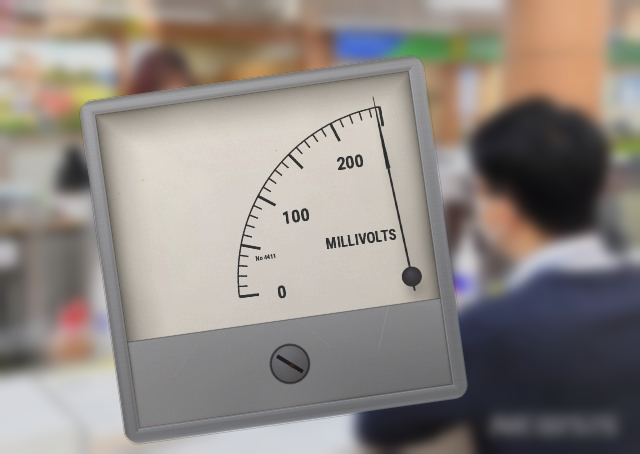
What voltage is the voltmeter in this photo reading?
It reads 245 mV
